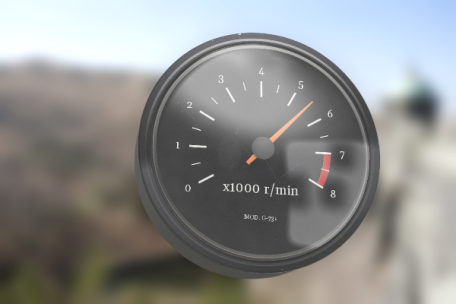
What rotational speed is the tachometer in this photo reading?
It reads 5500 rpm
